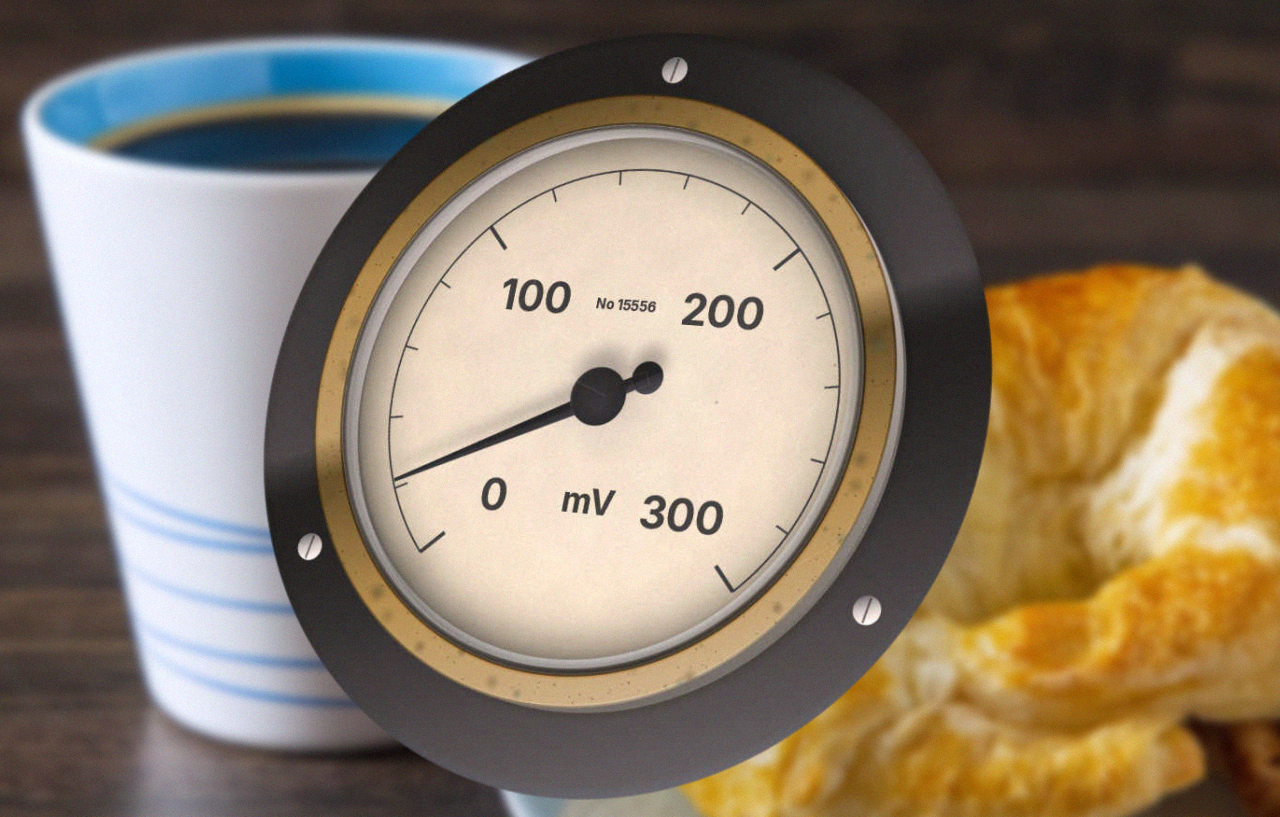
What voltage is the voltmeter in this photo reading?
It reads 20 mV
